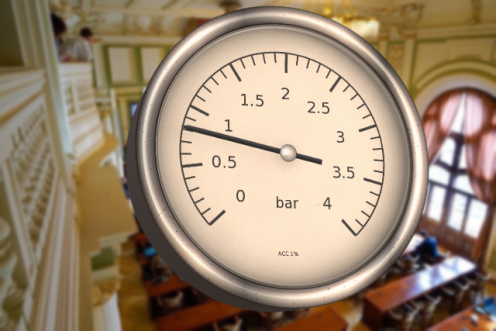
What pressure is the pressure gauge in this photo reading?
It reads 0.8 bar
